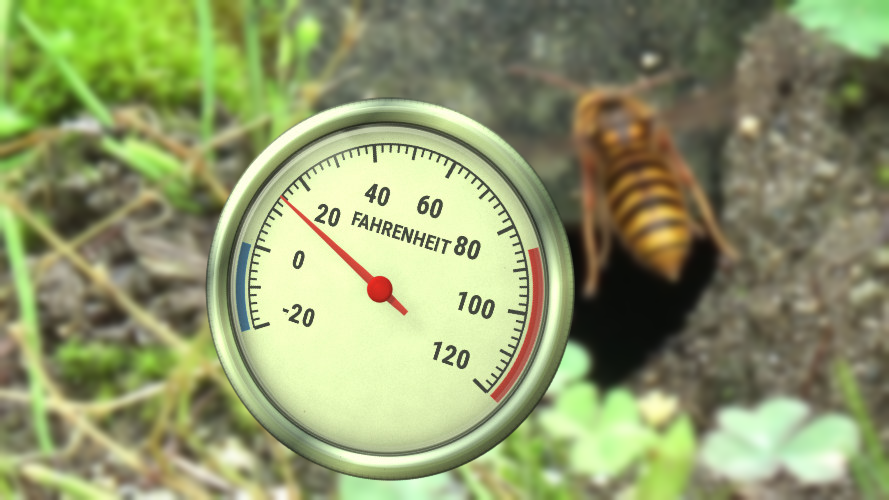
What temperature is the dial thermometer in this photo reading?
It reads 14 °F
